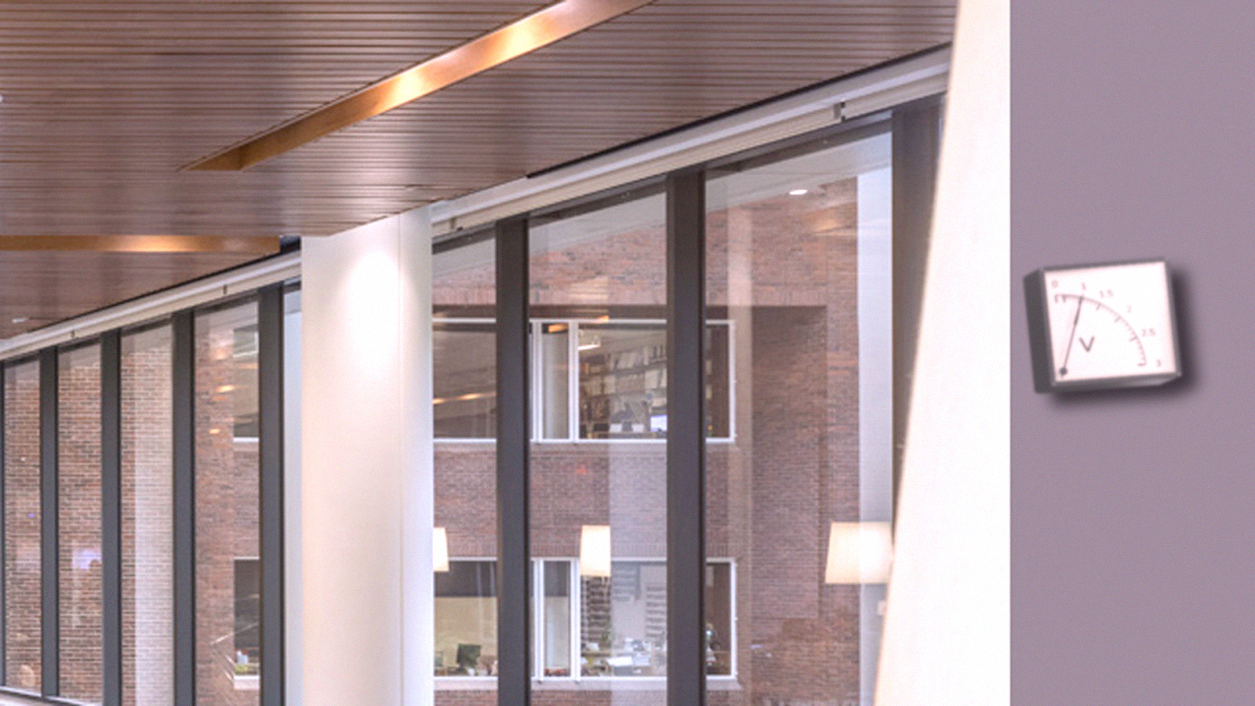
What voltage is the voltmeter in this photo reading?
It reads 1 V
